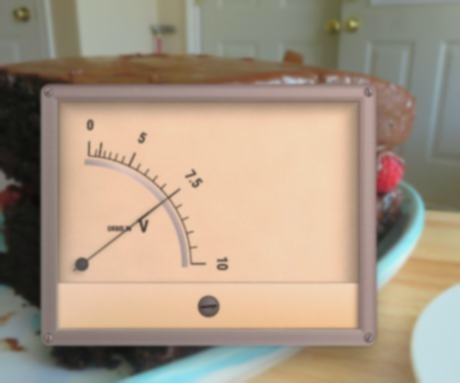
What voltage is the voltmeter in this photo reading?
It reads 7.5 V
